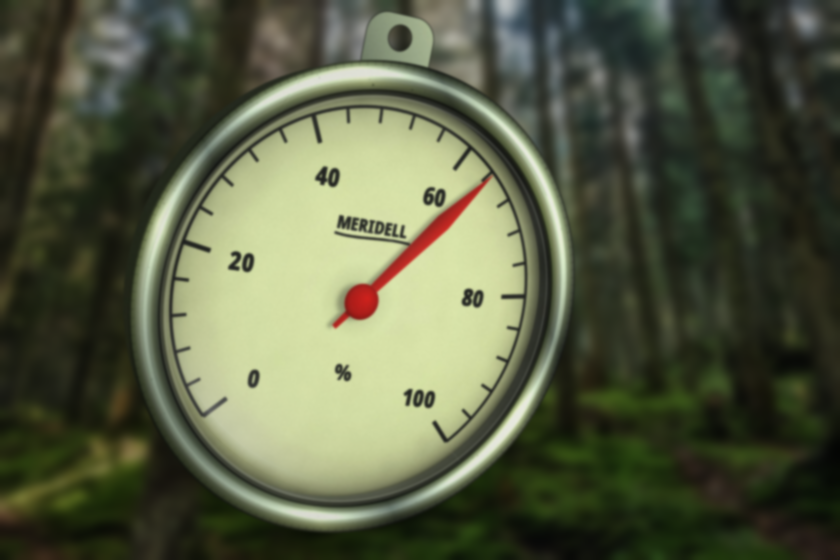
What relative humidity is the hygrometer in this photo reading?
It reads 64 %
